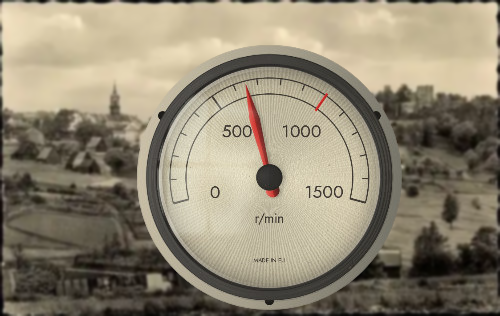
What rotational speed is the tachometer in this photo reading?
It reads 650 rpm
